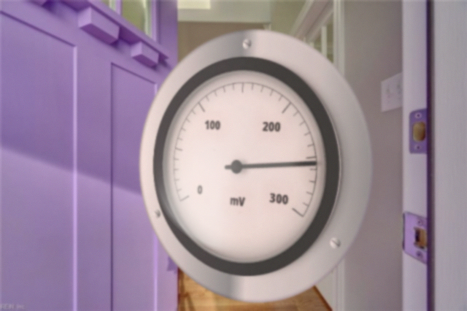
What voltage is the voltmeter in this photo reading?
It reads 255 mV
